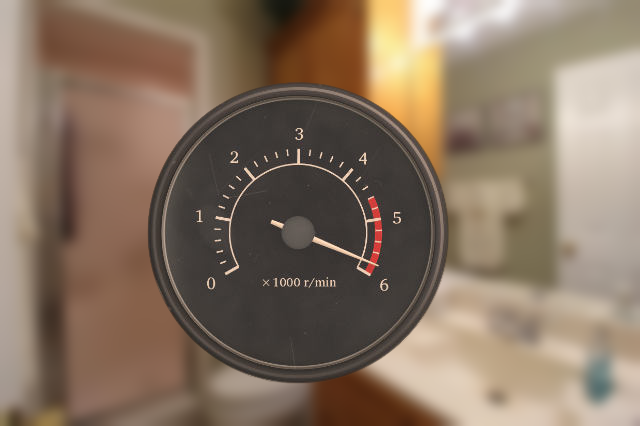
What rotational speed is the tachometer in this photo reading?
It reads 5800 rpm
